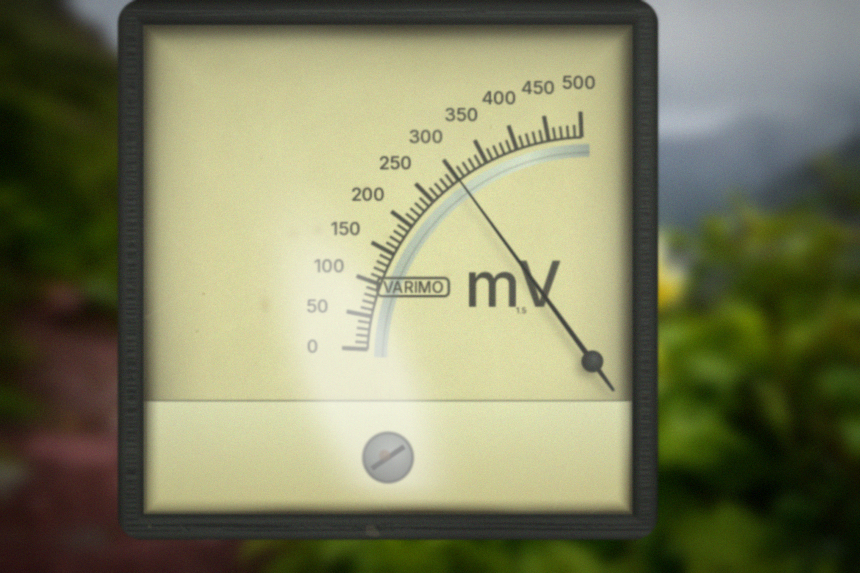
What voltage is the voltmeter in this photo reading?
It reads 300 mV
